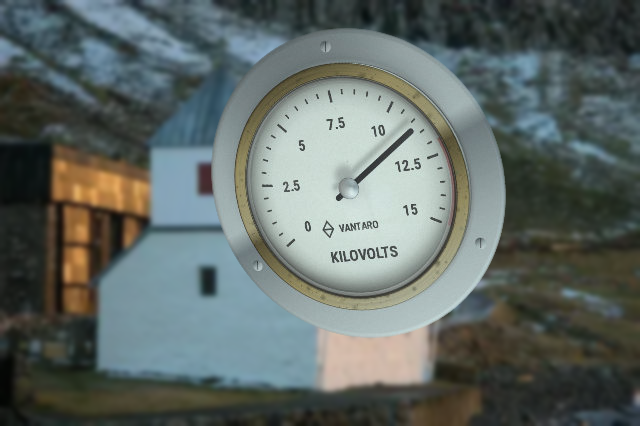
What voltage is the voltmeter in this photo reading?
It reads 11.25 kV
